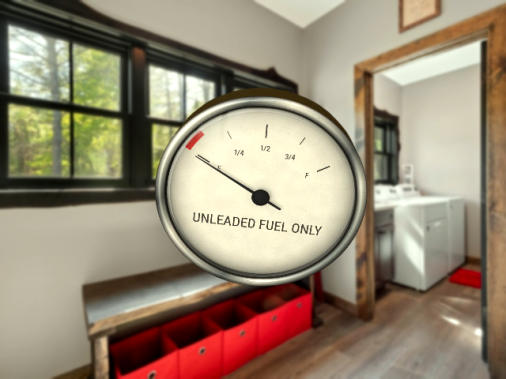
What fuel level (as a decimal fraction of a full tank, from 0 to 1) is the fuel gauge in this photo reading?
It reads 0
